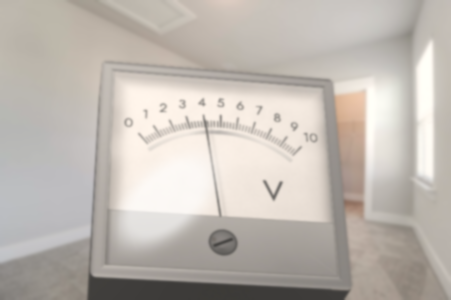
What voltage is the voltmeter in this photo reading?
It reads 4 V
